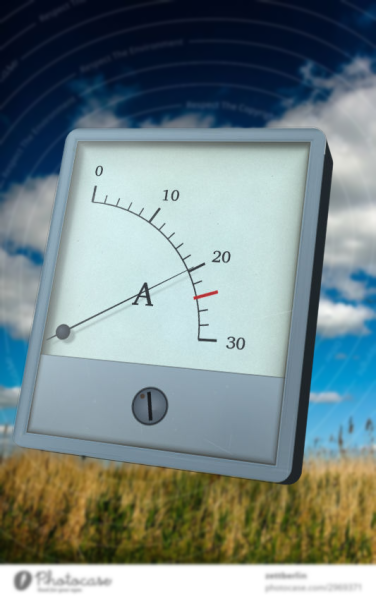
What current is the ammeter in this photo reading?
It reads 20 A
